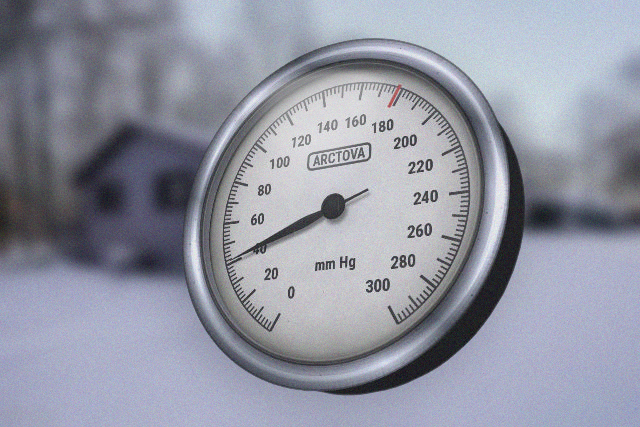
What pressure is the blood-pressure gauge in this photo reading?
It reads 40 mmHg
